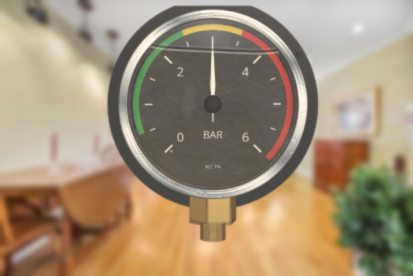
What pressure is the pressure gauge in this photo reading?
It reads 3 bar
